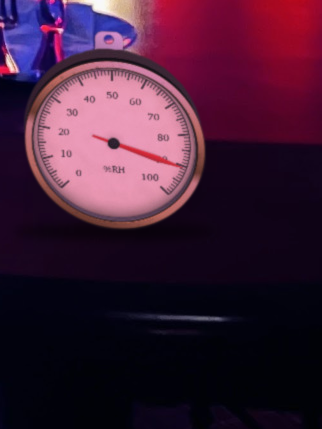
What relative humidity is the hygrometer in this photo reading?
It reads 90 %
